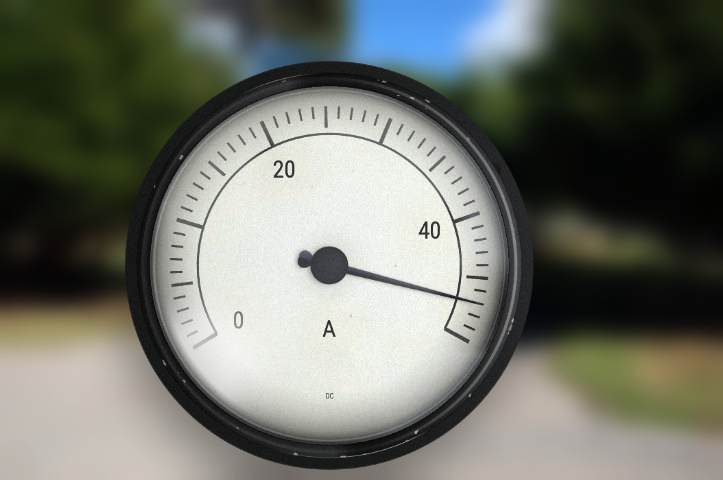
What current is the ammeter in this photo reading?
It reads 47 A
